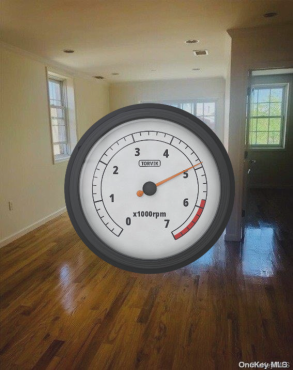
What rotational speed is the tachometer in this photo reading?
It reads 4900 rpm
